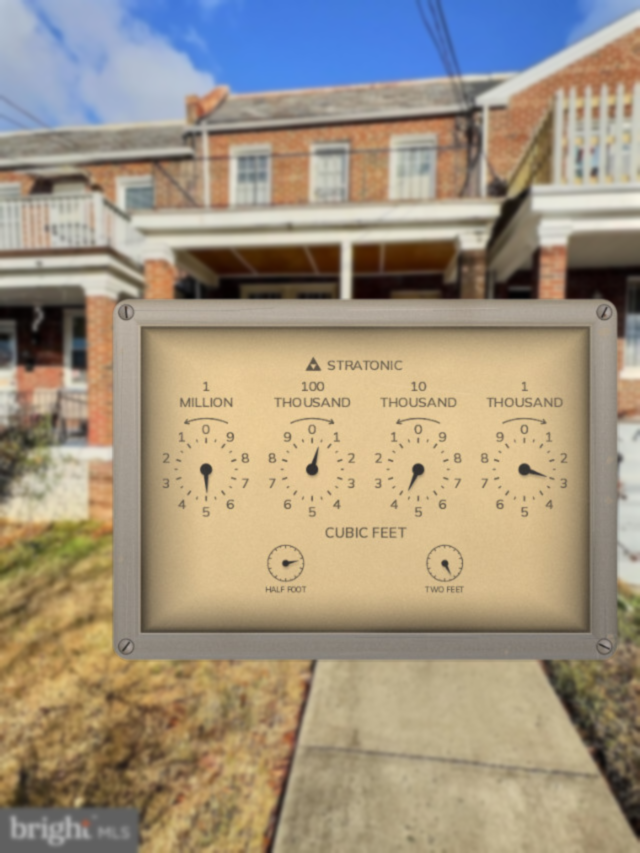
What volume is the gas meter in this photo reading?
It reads 504300 ft³
